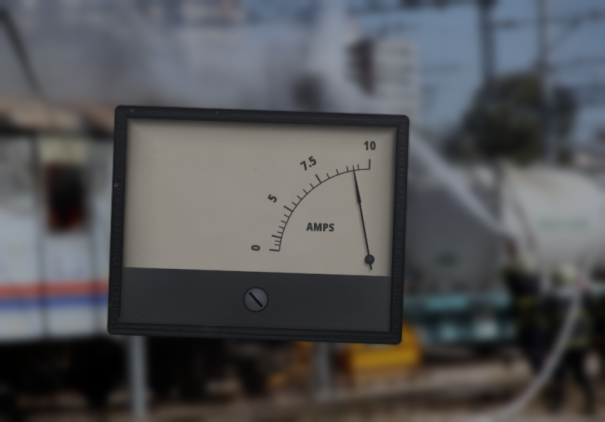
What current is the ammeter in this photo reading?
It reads 9.25 A
